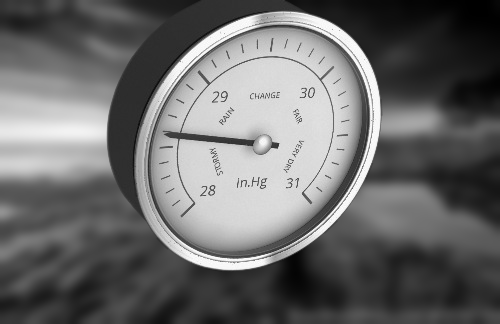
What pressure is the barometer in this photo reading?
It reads 28.6 inHg
